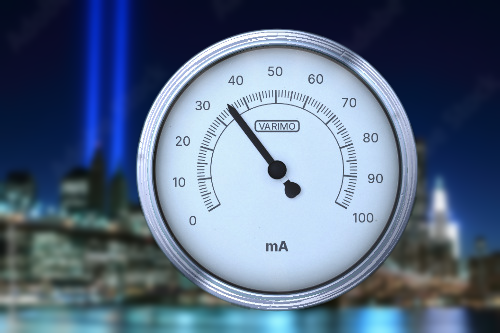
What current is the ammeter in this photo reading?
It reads 35 mA
